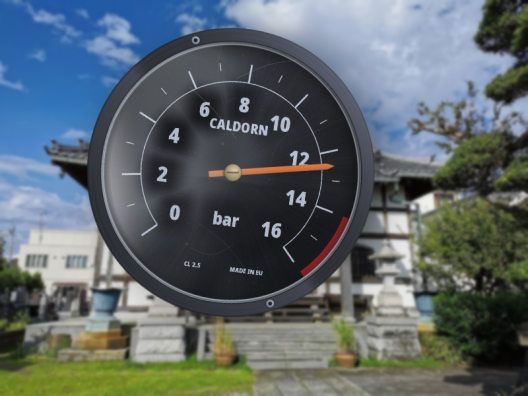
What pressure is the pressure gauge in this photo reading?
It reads 12.5 bar
